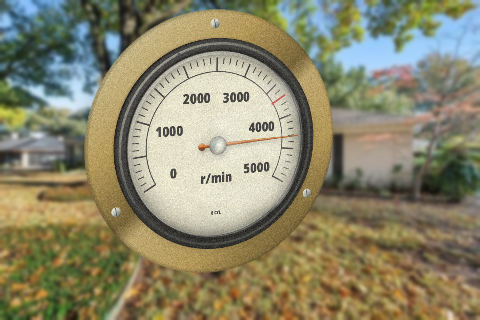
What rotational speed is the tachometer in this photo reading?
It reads 4300 rpm
